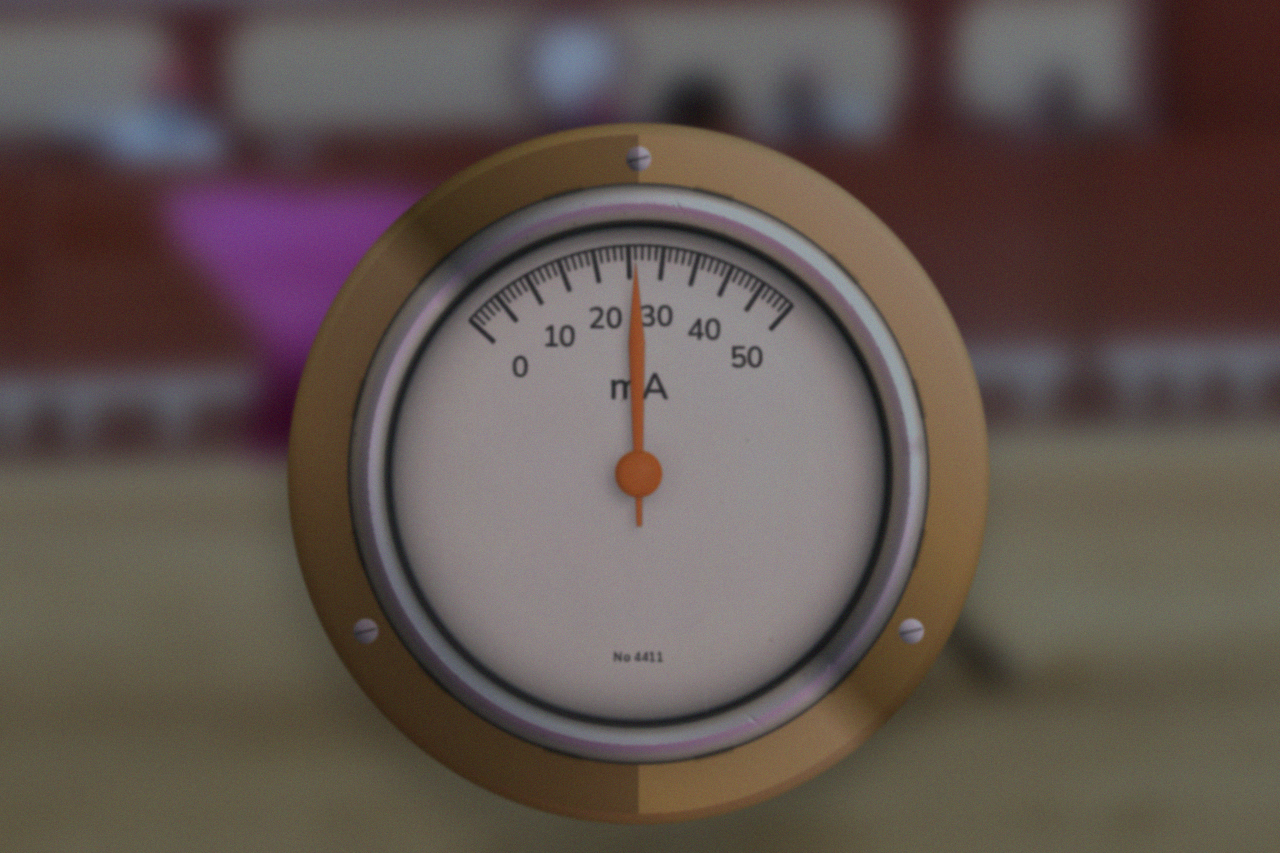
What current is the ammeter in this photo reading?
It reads 26 mA
